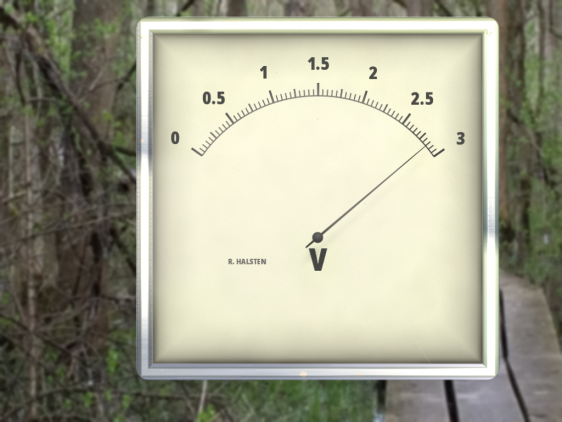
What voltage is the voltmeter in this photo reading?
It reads 2.85 V
